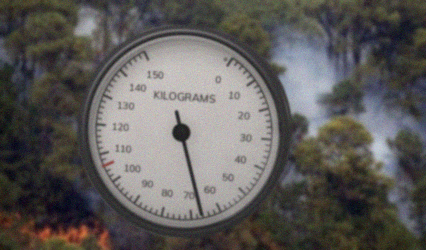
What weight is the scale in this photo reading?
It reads 66 kg
